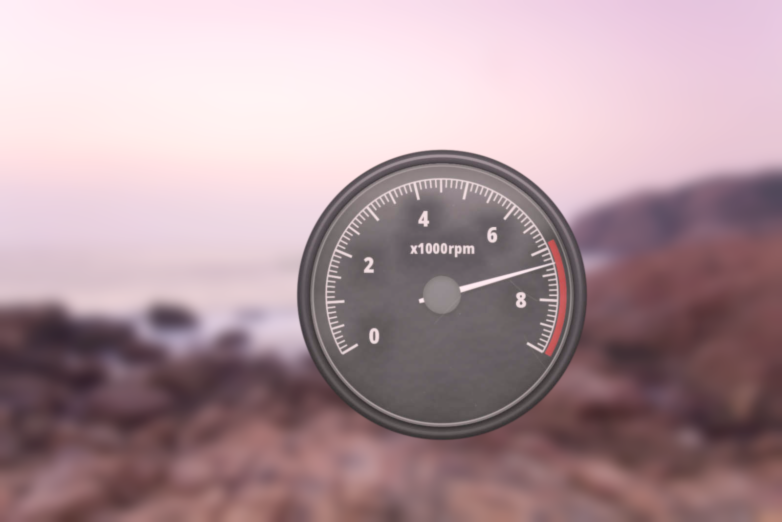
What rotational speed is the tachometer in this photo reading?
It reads 7300 rpm
